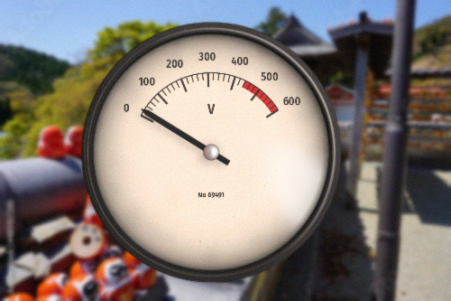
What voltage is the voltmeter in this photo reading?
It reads 20 V
